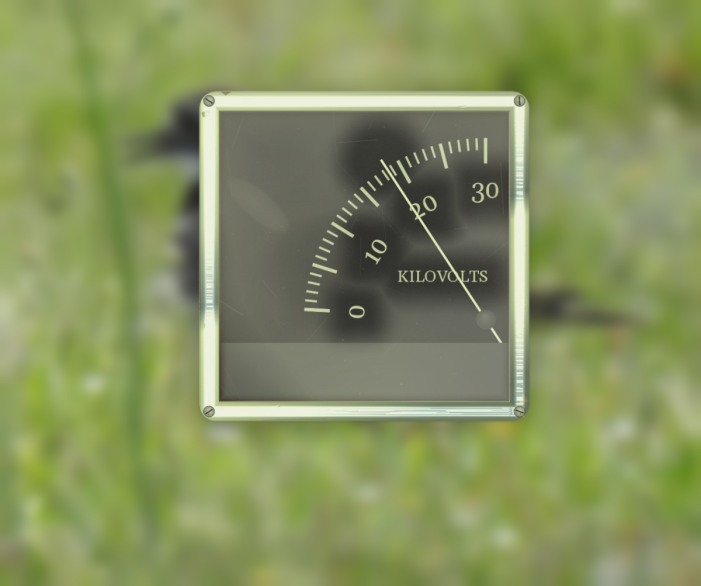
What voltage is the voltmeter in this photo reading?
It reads 18.5 kV
